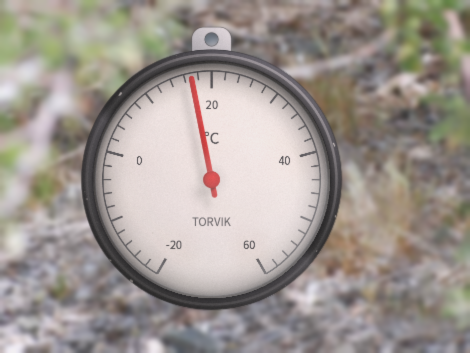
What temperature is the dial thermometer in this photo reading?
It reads 17 °C
